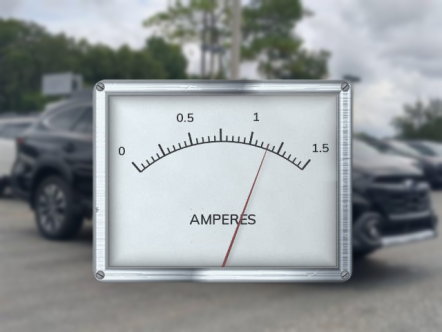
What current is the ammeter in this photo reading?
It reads 1.15 A
